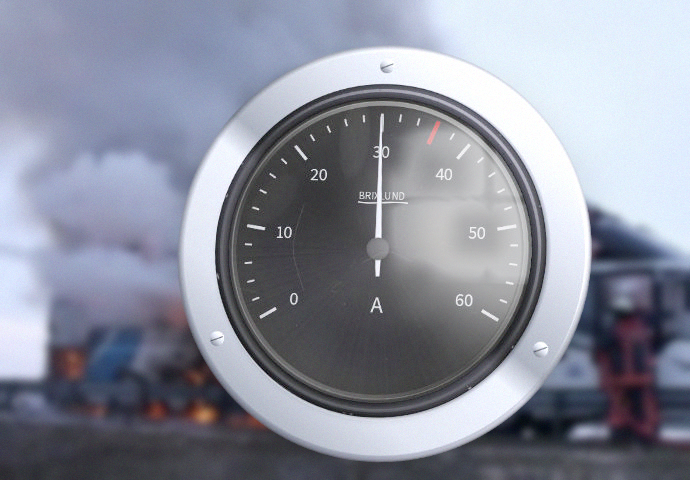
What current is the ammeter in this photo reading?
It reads 30 A
